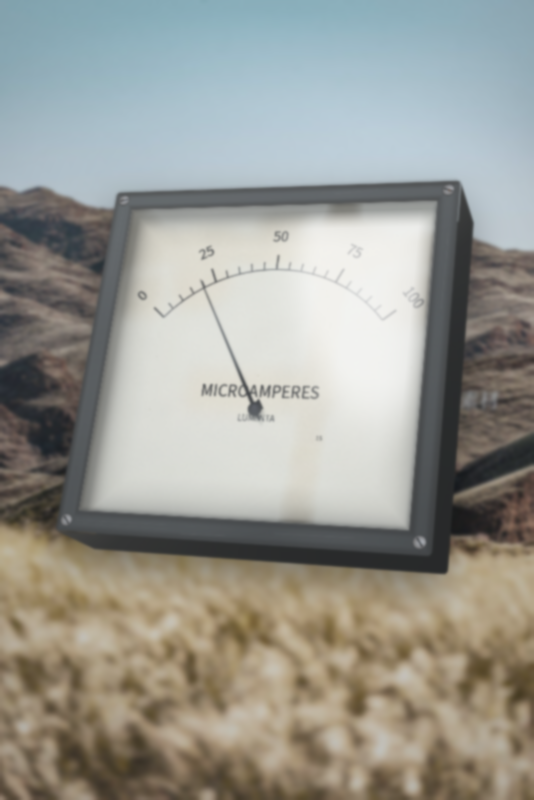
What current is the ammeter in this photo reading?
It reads 20 µA
